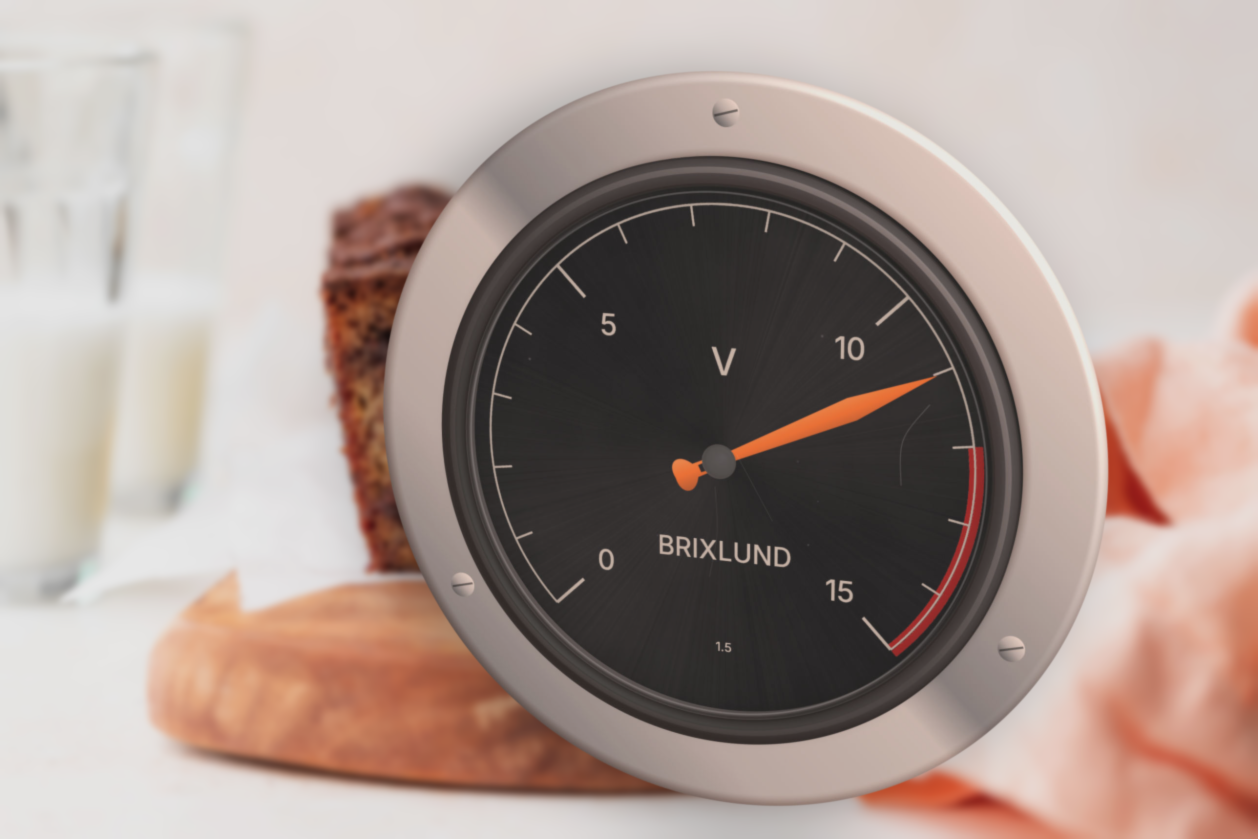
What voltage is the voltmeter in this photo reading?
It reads 11 V
